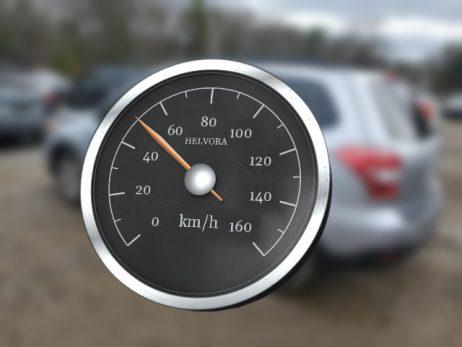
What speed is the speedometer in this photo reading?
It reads 50 km/h
